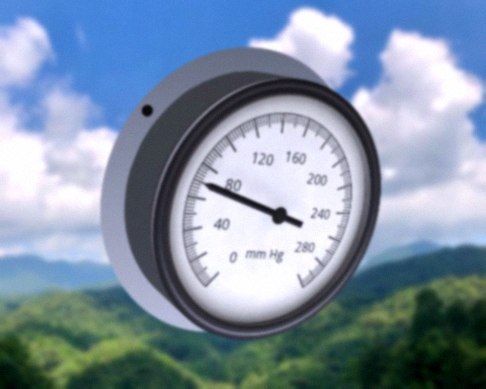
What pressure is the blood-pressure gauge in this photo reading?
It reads 70 mmHg
